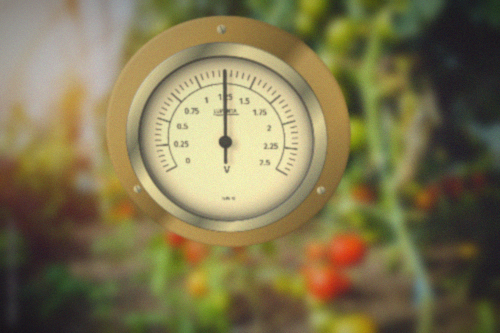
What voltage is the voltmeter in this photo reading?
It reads 1.25 V
